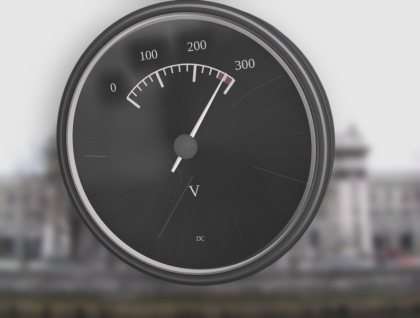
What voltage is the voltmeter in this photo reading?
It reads 280 V
